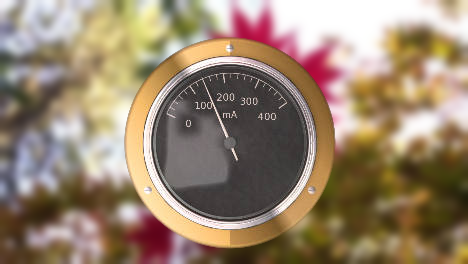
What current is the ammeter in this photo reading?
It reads 140 mA
